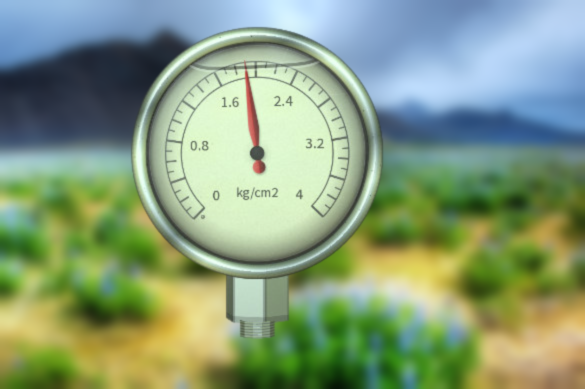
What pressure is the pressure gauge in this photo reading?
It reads 1.9 kg/cm²
